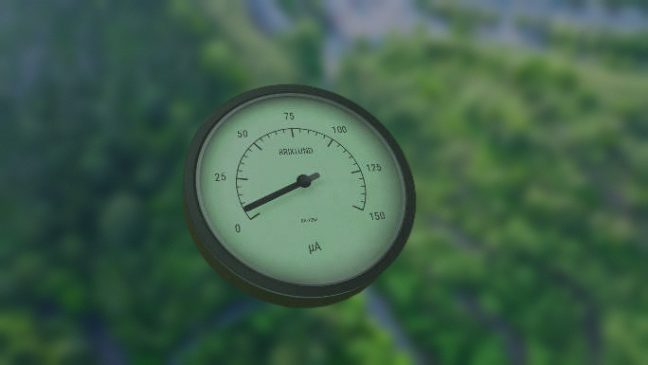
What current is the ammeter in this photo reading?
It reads 5 µA
